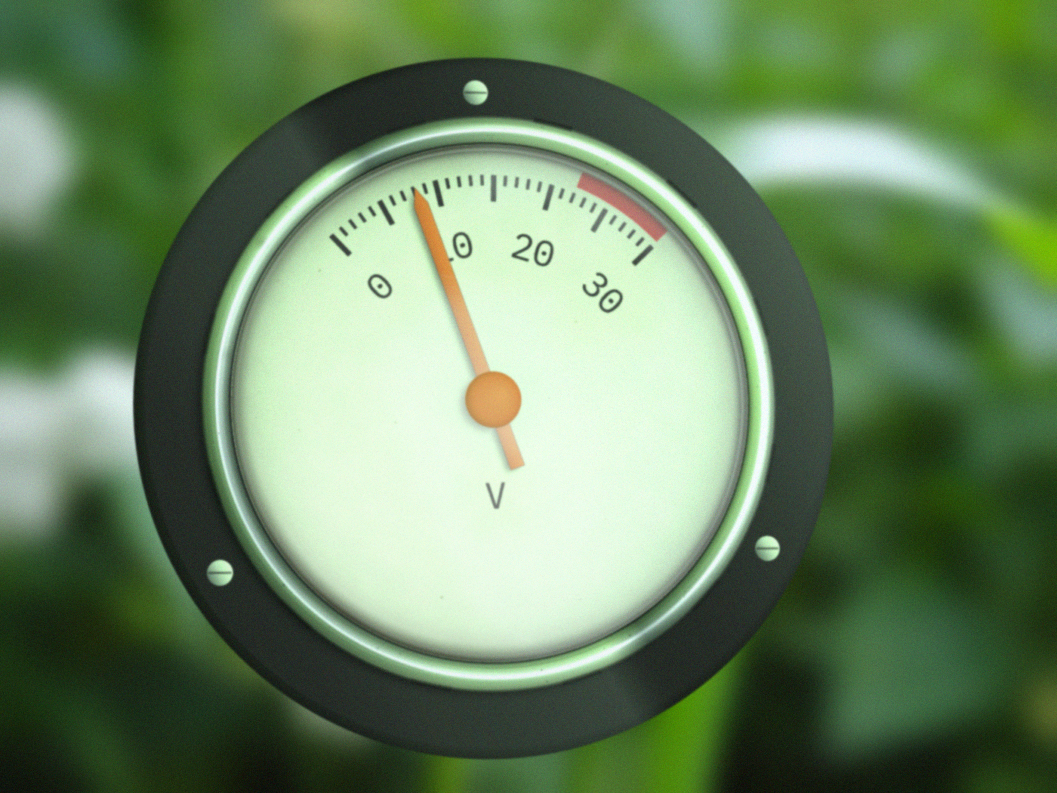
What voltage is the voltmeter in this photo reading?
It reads 8 V
